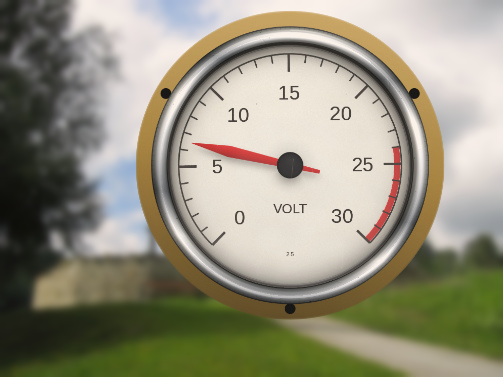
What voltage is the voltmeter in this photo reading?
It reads 6.5 V
